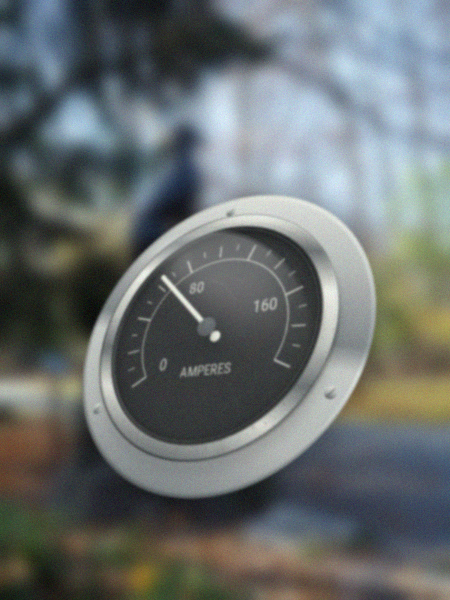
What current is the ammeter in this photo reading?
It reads 65 A
